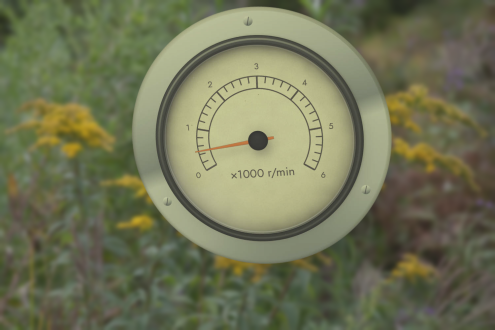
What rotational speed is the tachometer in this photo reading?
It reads 500 rpm
